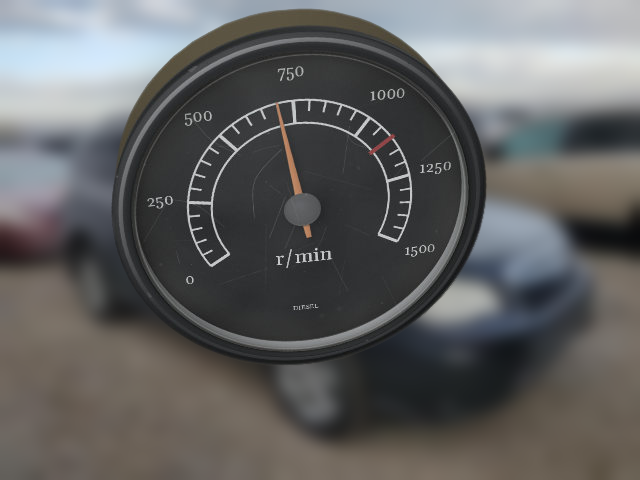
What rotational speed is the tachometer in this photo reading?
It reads 700 rpm
